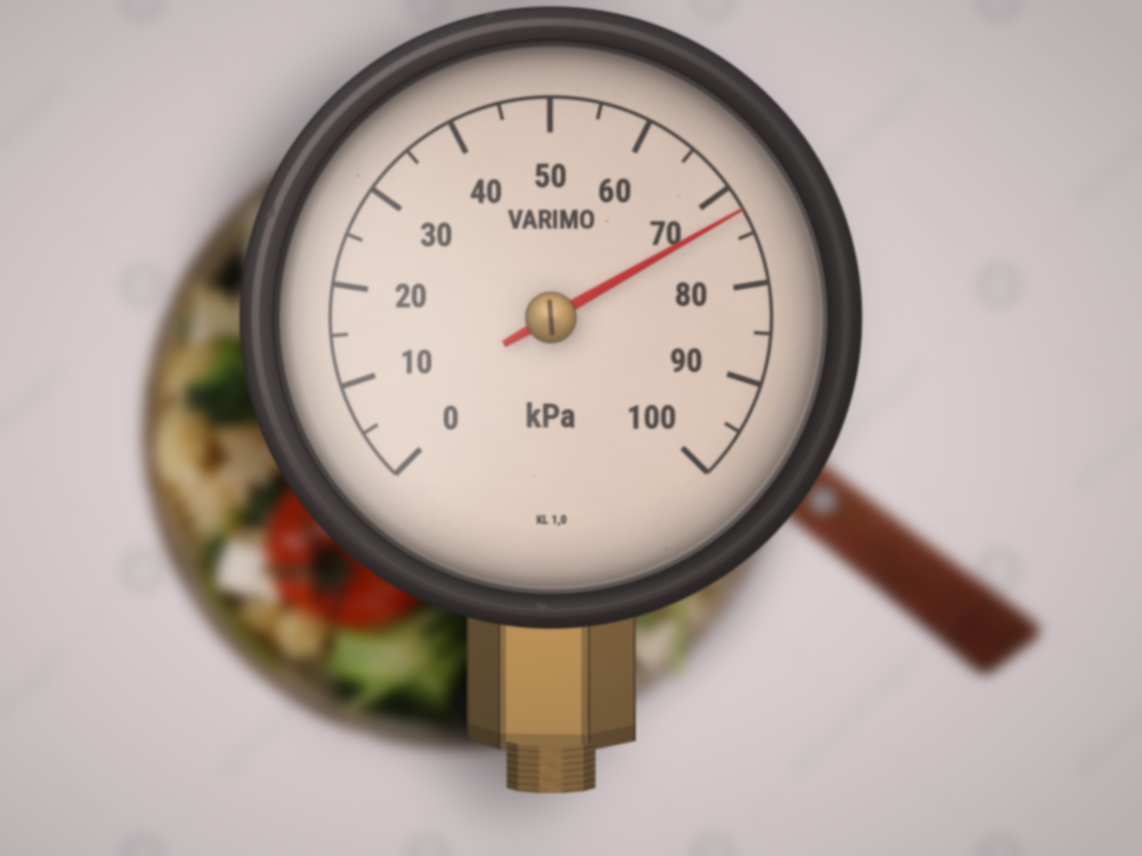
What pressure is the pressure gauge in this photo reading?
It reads 72.5 kPa
